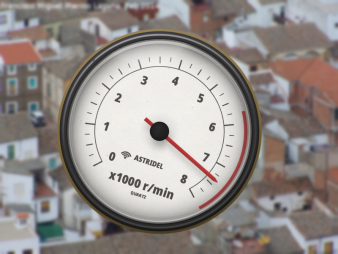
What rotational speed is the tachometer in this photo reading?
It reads 7375 rpm
